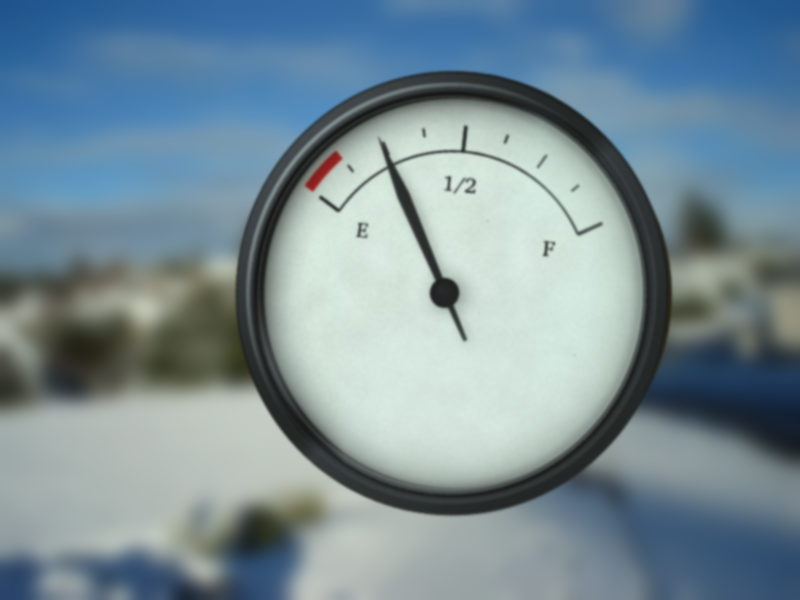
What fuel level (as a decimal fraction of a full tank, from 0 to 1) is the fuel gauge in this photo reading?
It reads 0.25
